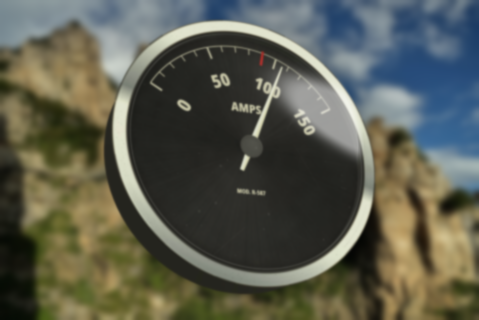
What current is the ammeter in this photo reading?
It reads 105 A
